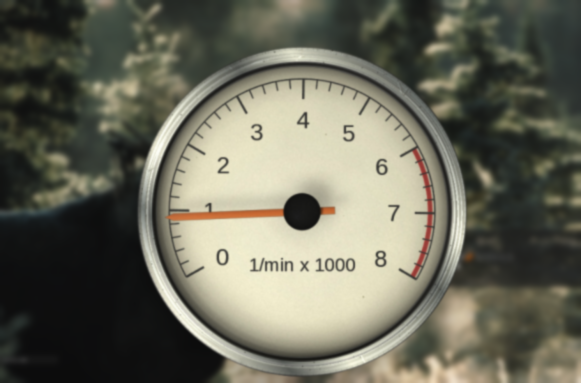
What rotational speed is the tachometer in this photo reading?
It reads 900 rpm
